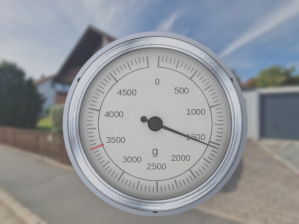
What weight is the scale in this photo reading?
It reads 1550 g
